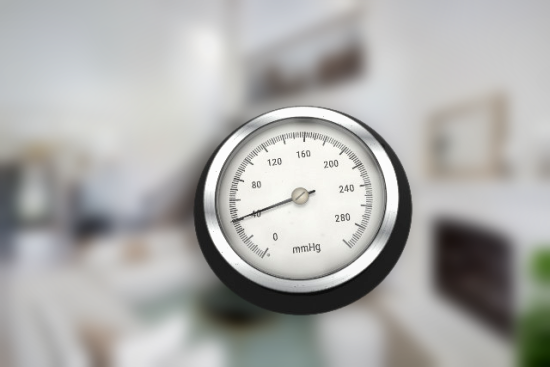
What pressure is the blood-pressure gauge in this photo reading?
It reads 40 mmHg
